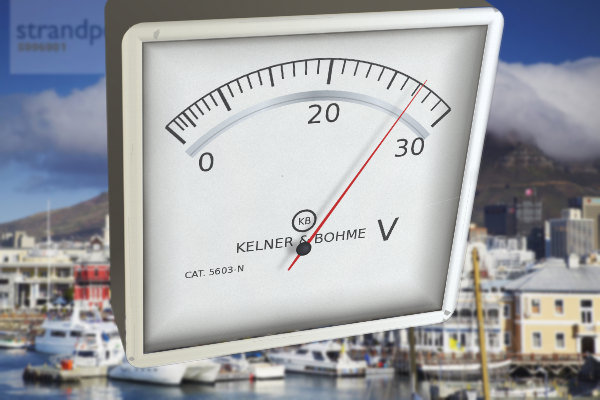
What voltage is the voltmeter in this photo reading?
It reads 27 V
